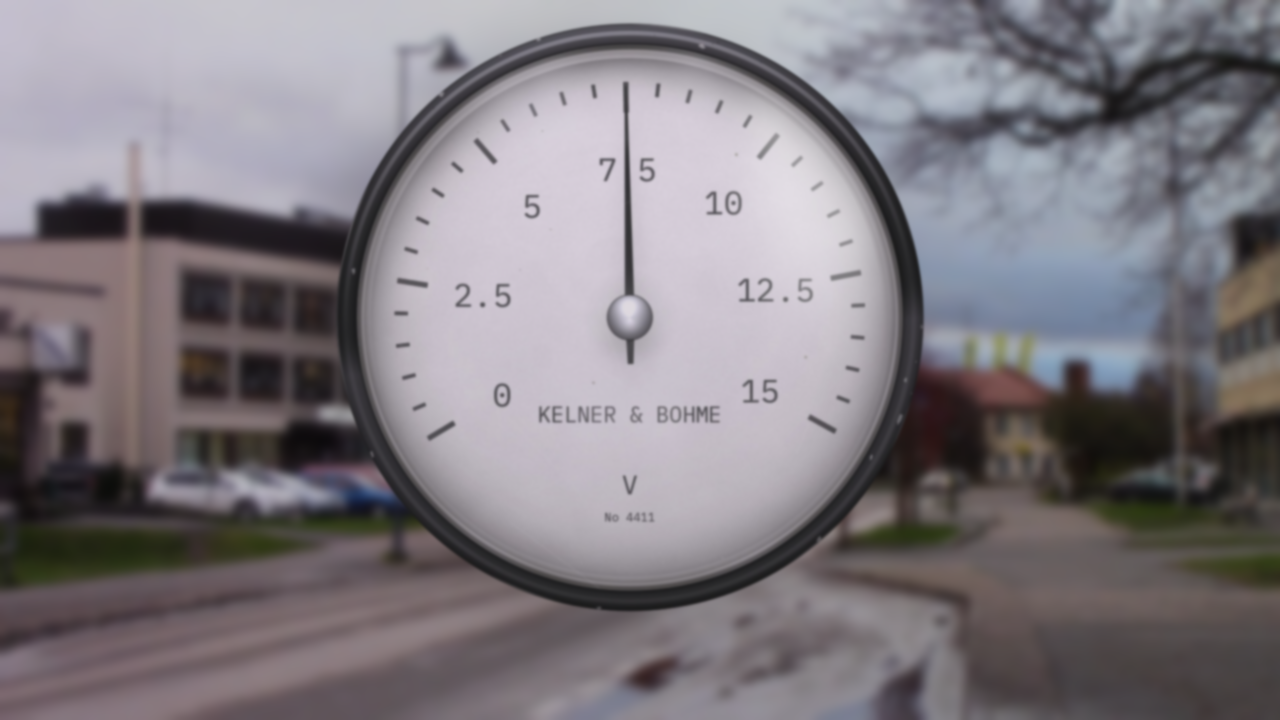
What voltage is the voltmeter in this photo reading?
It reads 7.5 V
